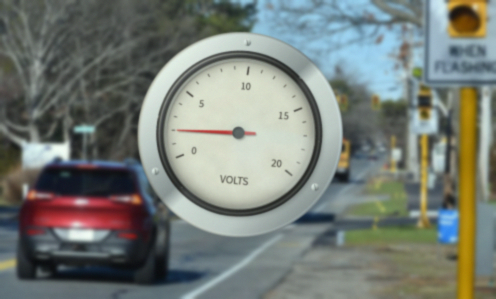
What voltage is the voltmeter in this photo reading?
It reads 2 V
